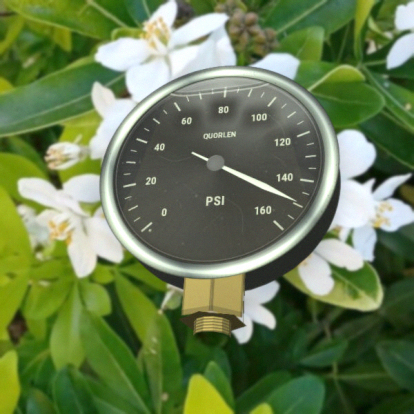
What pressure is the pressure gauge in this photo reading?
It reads 150 psi
